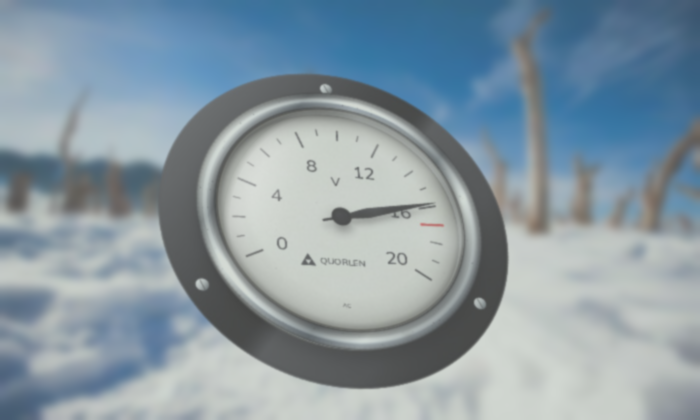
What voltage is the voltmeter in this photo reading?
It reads 16 V
